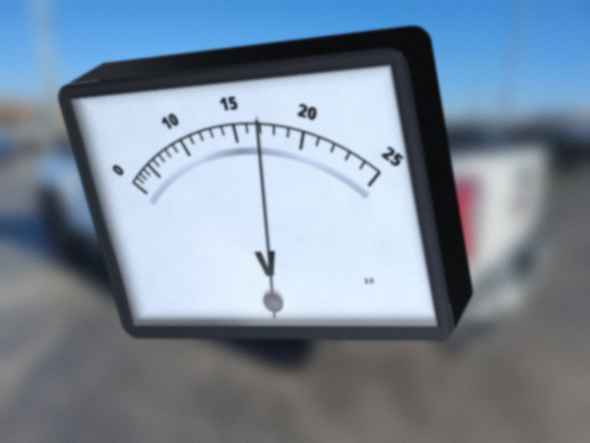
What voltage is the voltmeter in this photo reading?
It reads 17 V
